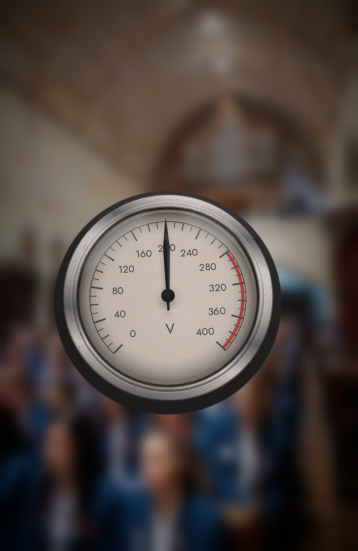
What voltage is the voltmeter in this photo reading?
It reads 200 V
